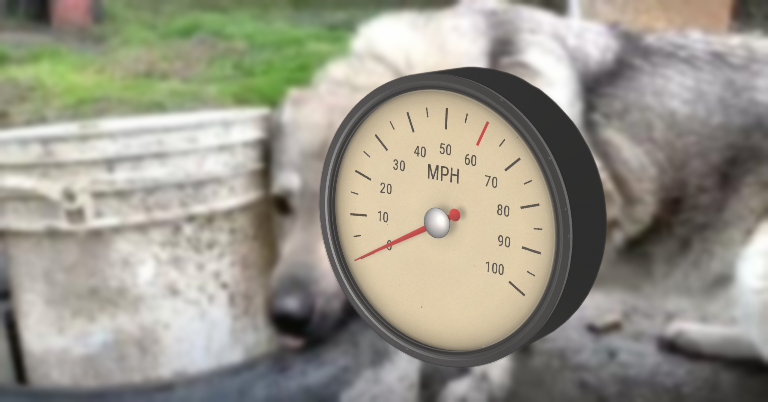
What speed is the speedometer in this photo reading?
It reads 0 mph
